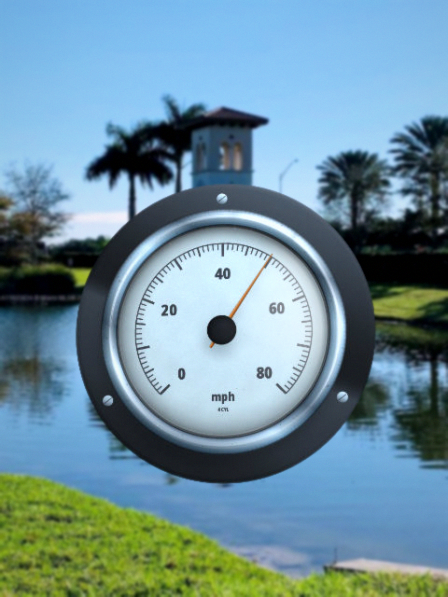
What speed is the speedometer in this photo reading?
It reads 50 mph
